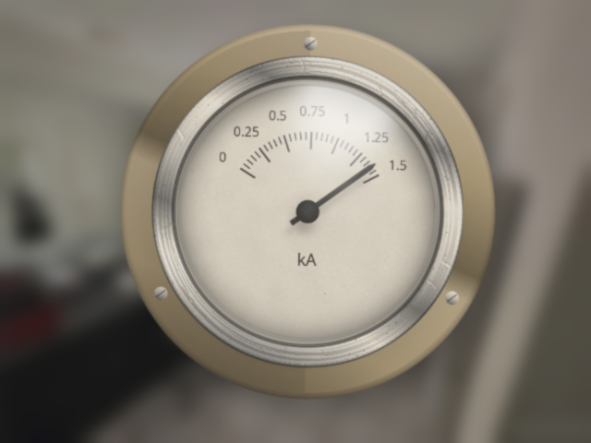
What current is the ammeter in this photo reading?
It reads 1.4 kA
